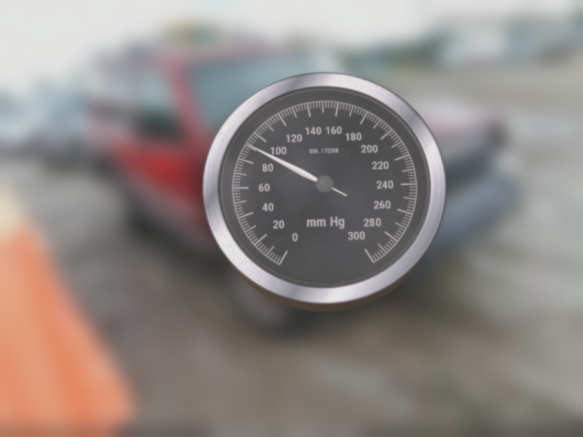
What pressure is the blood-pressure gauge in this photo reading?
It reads 90 mmHg
